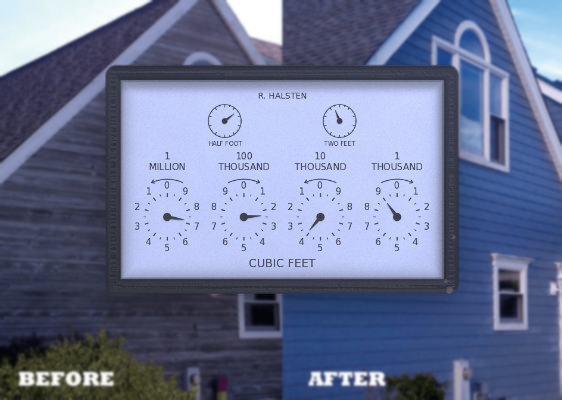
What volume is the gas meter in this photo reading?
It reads 723900 ft³
